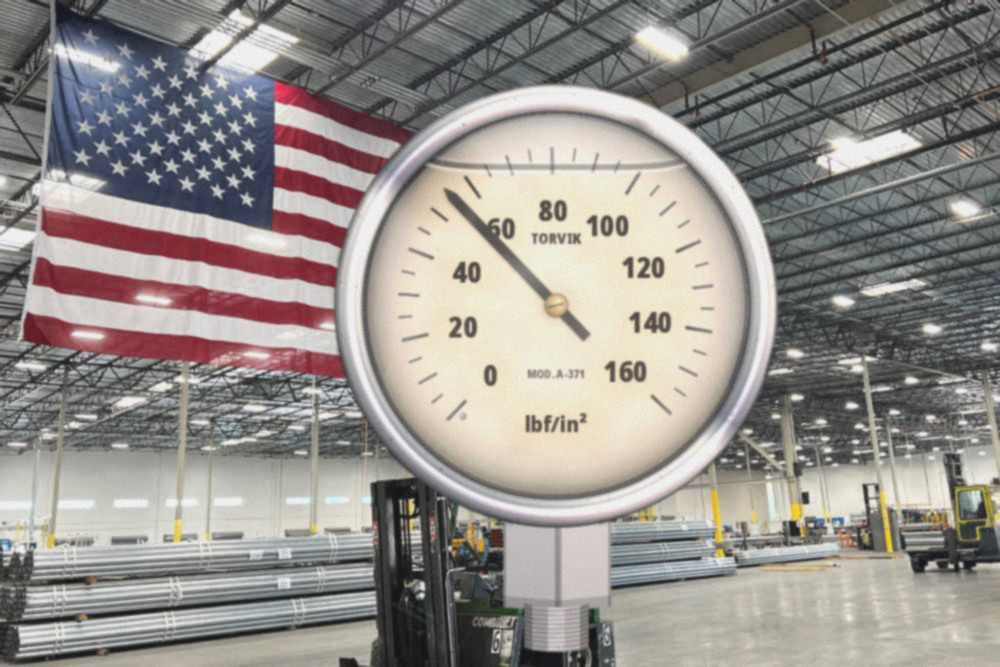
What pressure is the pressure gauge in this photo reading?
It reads 55 psi
